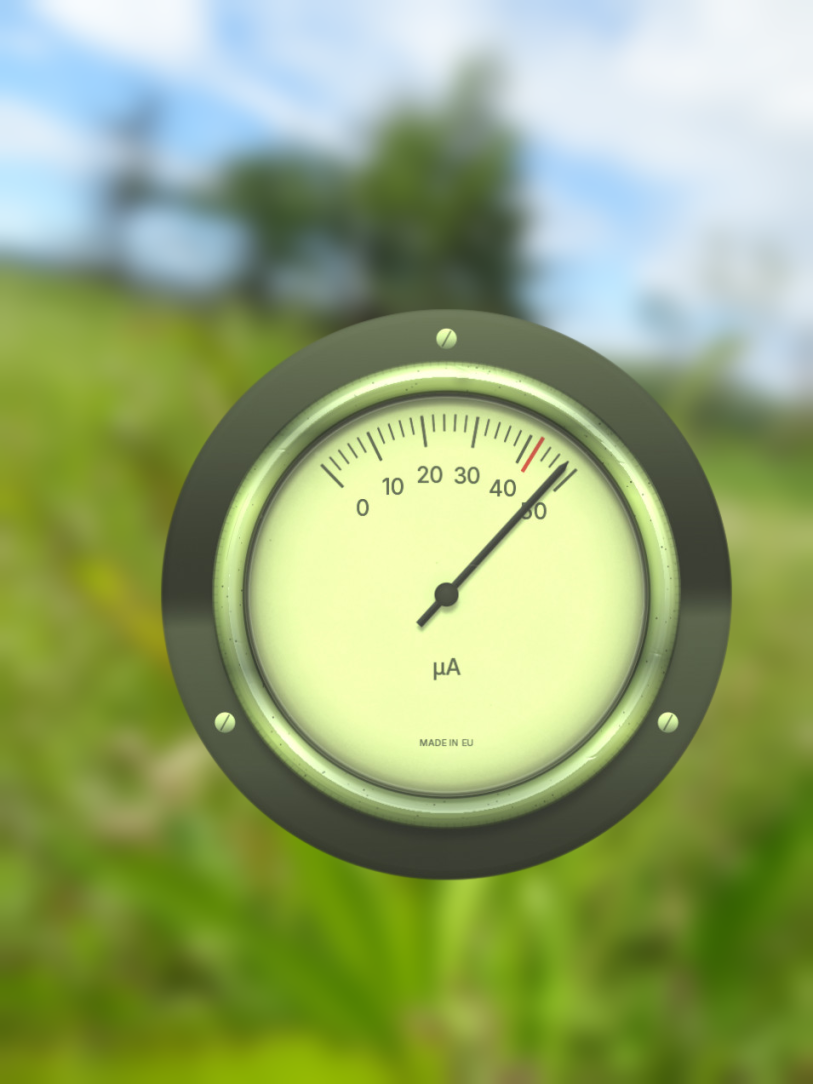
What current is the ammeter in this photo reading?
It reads 48 µA
